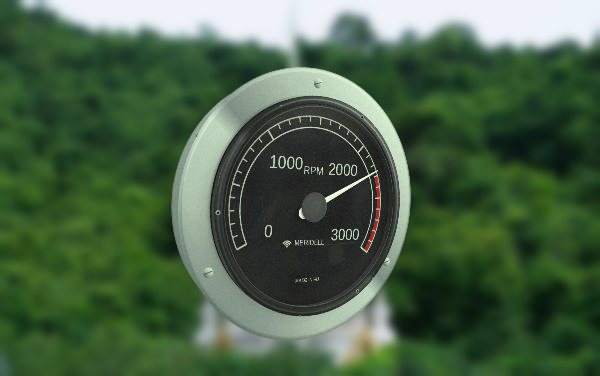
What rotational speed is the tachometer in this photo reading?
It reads 2250 rpm
